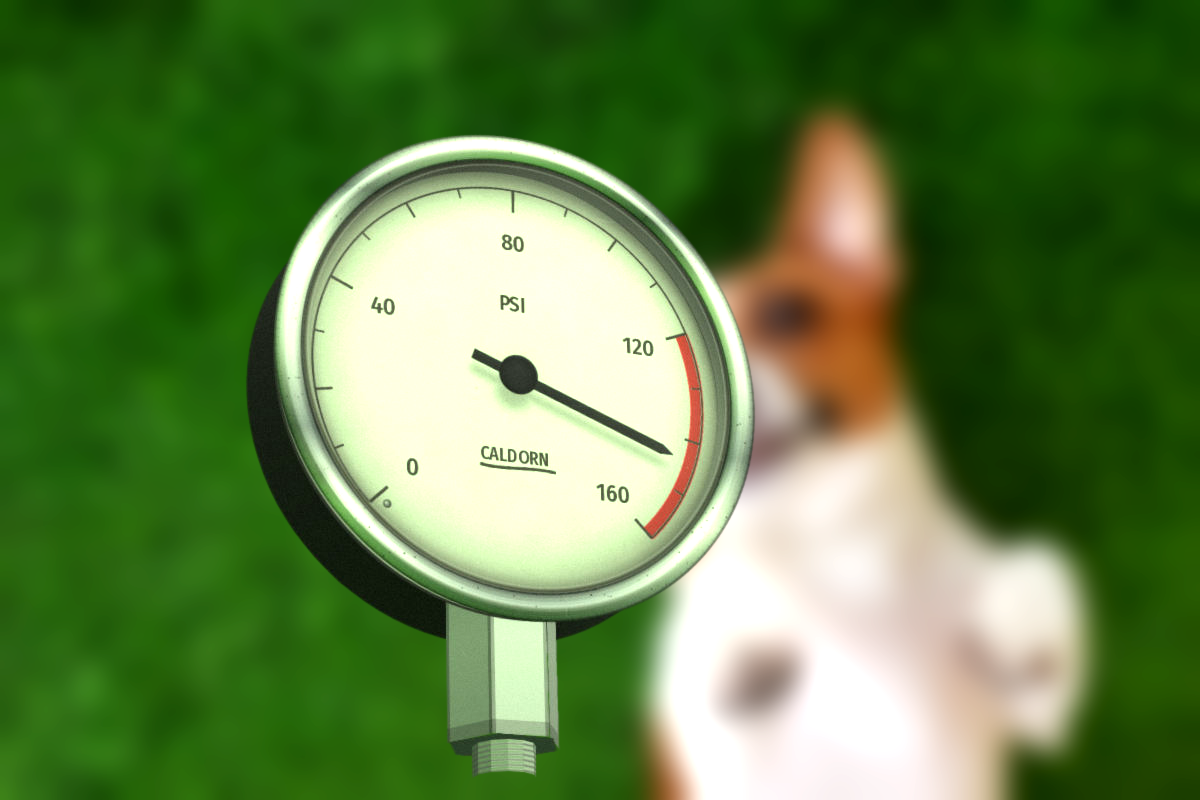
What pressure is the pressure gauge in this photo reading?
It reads 145 psi
